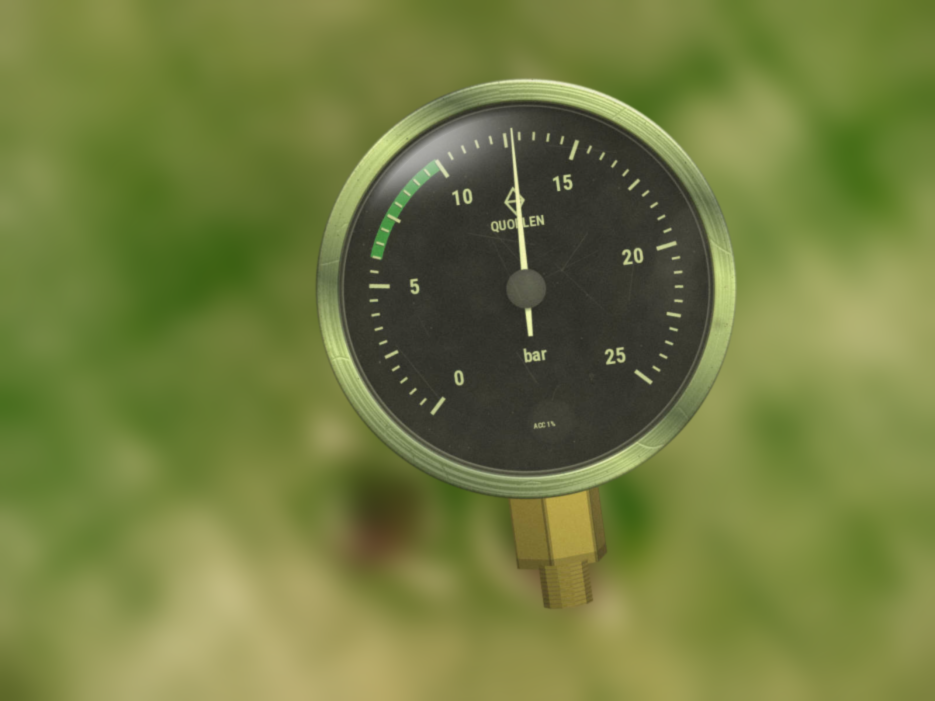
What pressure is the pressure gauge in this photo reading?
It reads 12.75 bar
